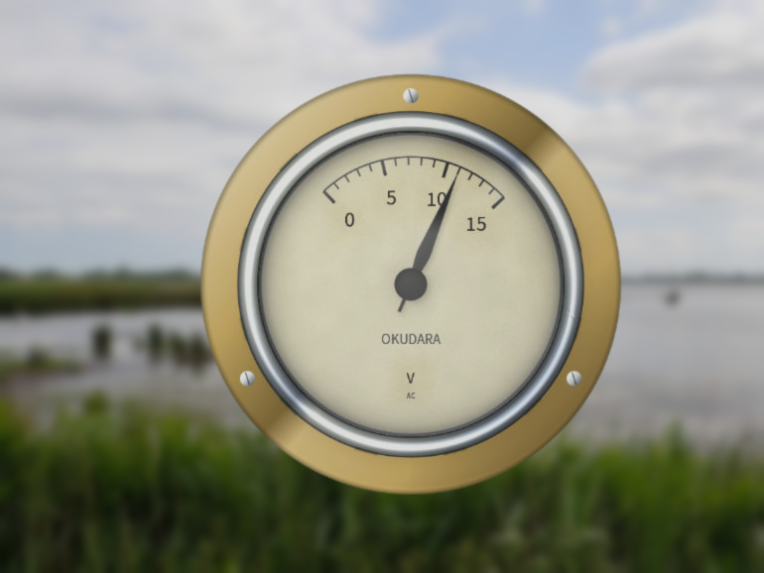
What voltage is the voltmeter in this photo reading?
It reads 11 V
